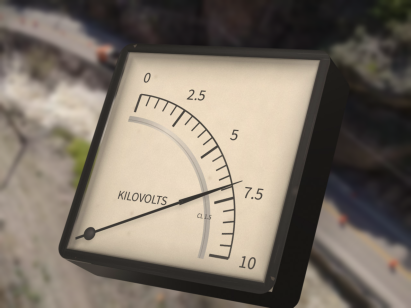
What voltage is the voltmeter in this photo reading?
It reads 7 kV
